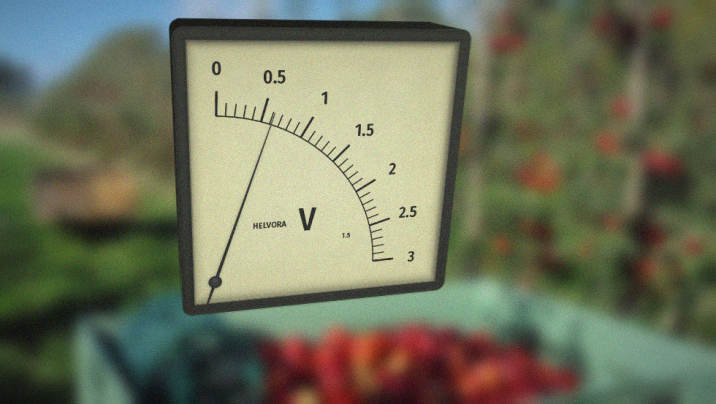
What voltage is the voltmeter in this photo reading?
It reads 0.6 V
